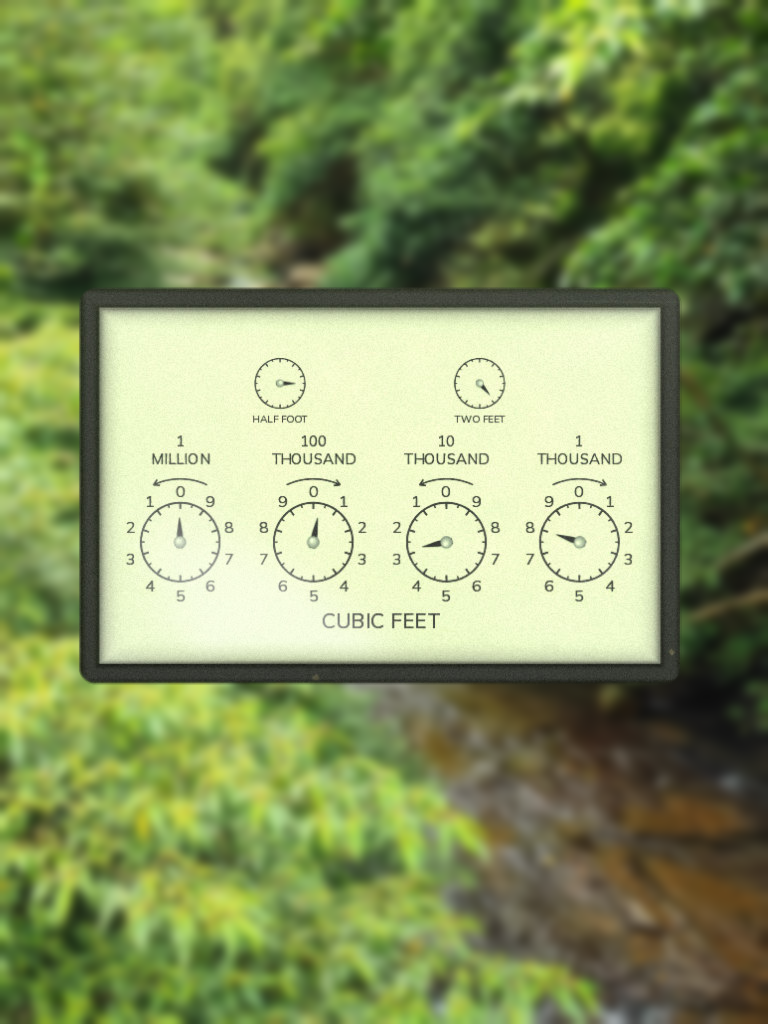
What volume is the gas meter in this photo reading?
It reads 2800 ft³
